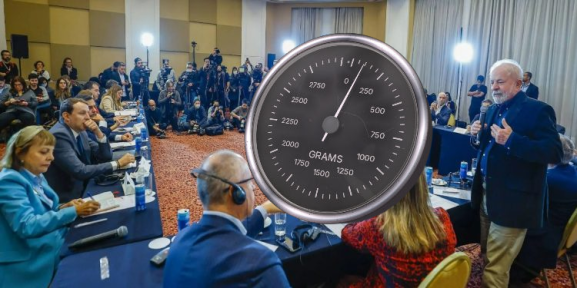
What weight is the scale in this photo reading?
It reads 100 g
